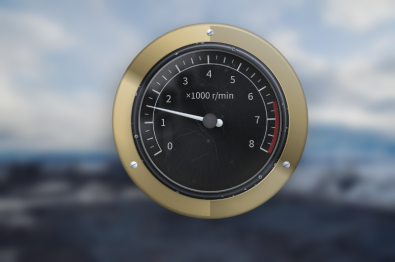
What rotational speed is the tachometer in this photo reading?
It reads 1500 rpm
